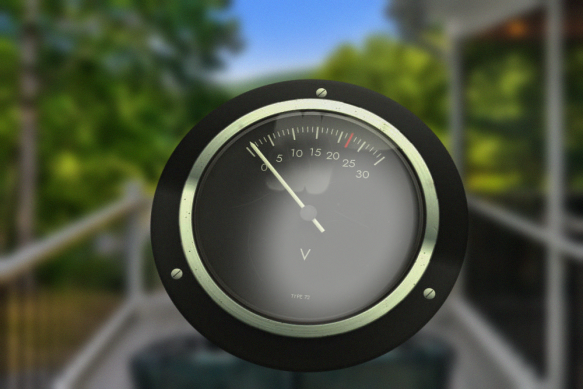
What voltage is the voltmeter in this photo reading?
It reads 1 V
